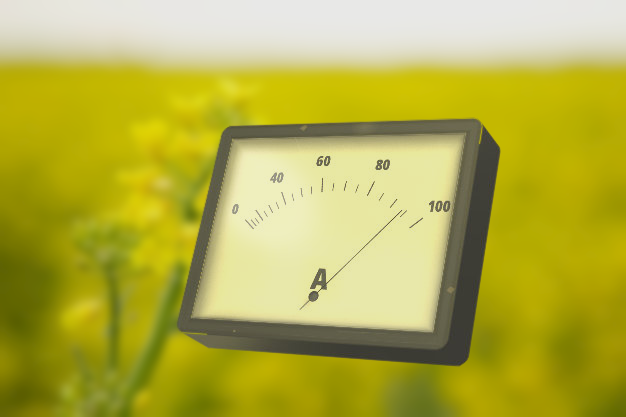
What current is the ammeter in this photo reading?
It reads 95 A
